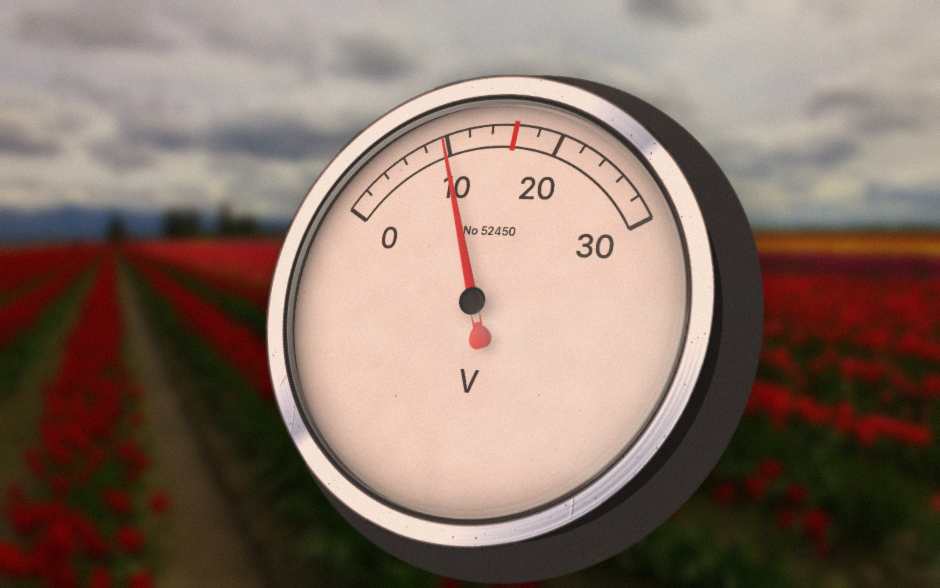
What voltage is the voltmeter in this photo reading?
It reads 10 V
